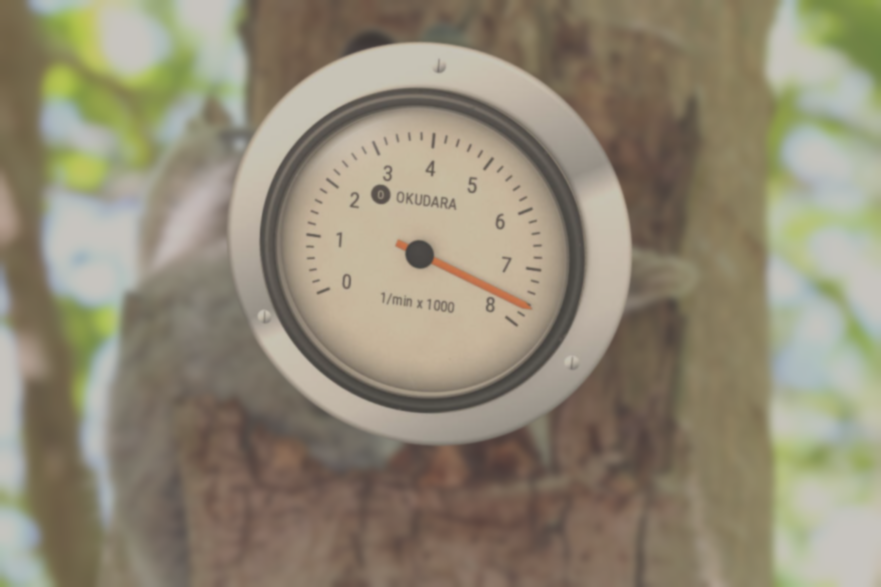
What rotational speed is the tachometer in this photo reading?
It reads 7600 rpm
